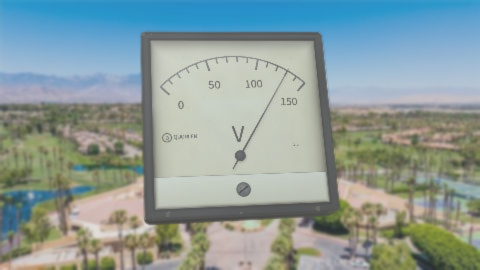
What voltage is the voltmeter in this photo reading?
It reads 130 V
